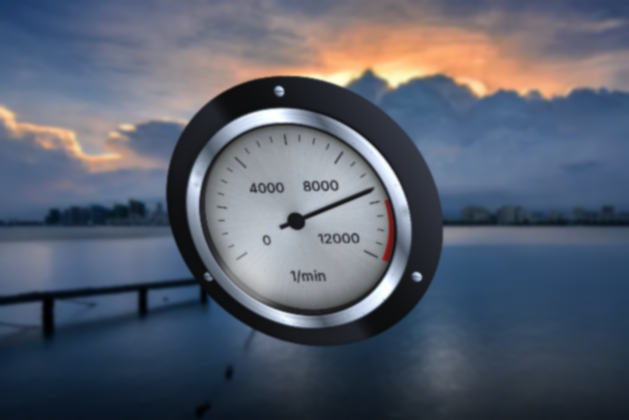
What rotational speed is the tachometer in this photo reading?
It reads 9500 rpm
